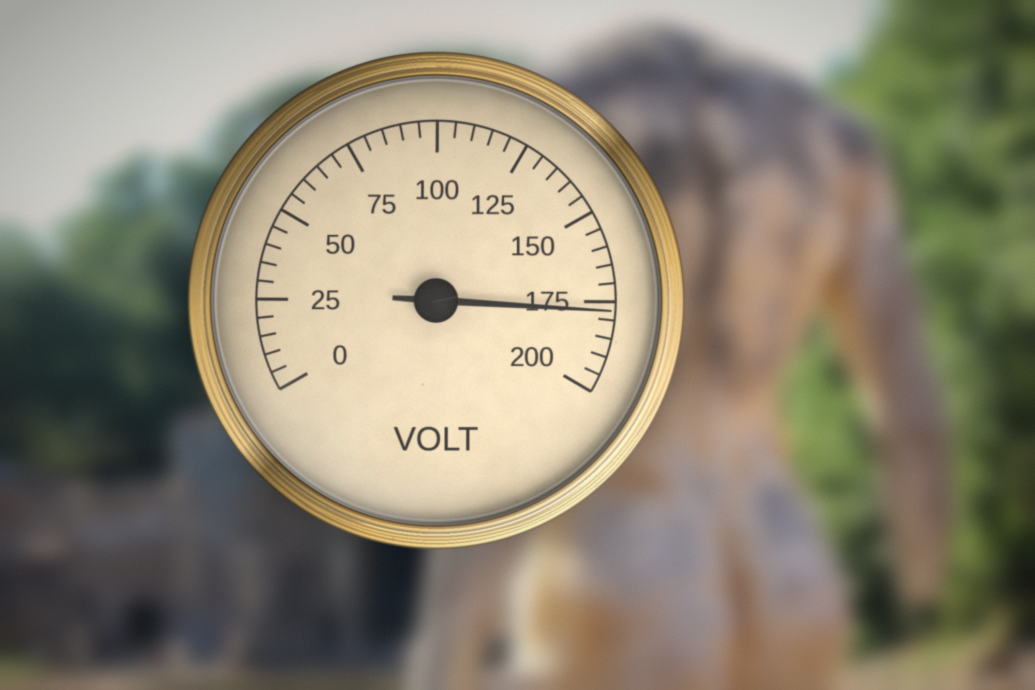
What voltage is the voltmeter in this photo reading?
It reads 177.5 V
